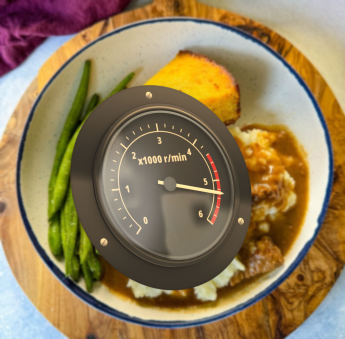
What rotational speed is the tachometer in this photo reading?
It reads 5300 rpm
